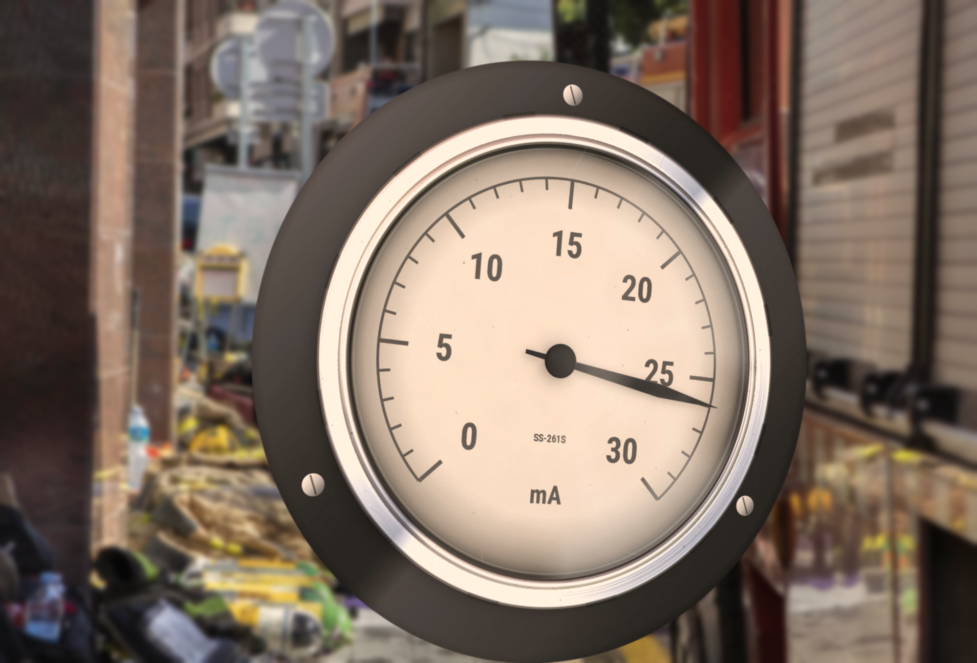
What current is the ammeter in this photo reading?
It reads 26 mA
